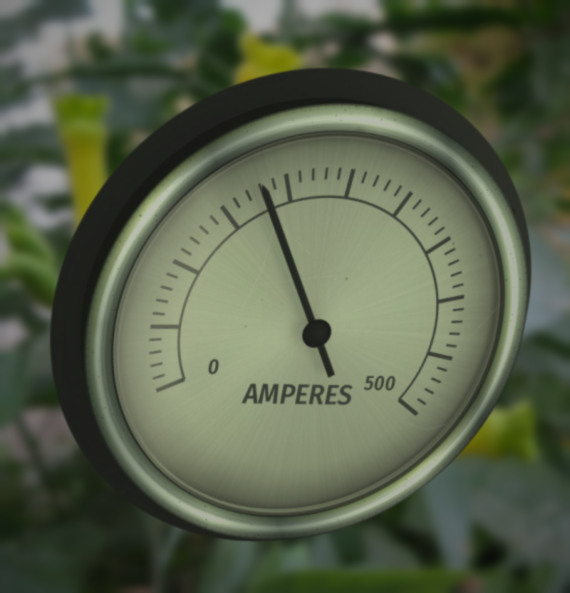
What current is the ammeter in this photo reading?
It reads 180 A
